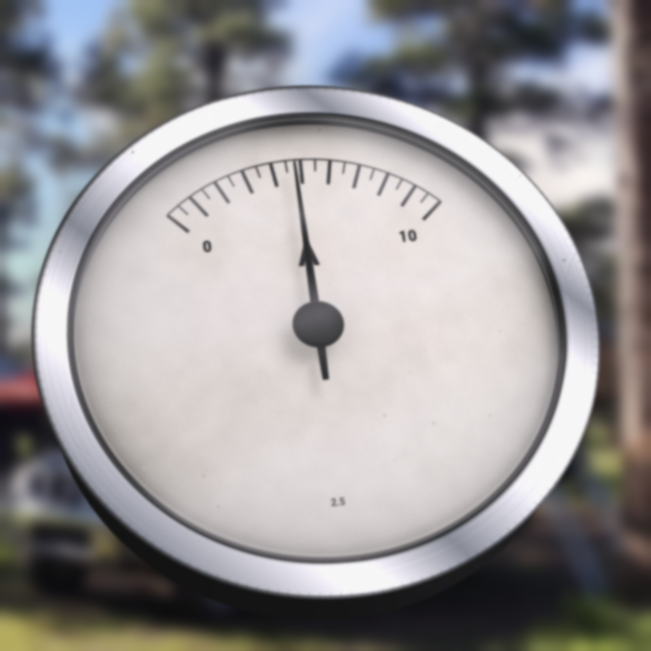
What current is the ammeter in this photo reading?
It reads 4.75 A
